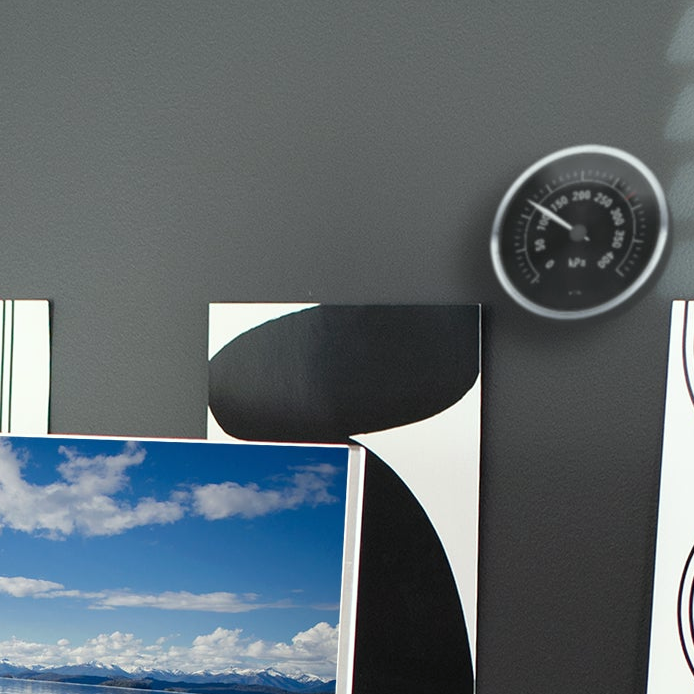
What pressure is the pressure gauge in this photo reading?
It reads 120 kPa
